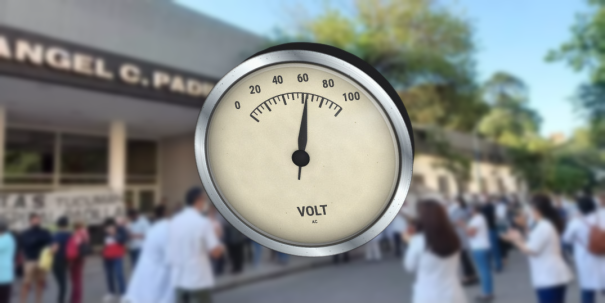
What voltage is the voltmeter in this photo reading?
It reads 65 V
